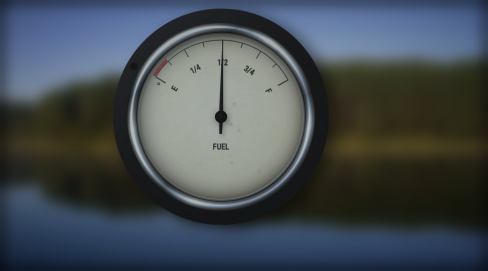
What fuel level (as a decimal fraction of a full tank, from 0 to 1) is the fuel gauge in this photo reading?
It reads 0.5
